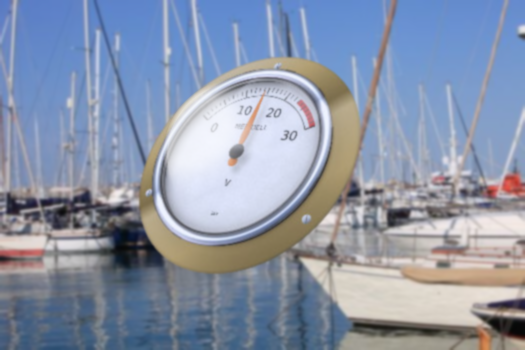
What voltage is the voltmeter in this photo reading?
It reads 15 V
